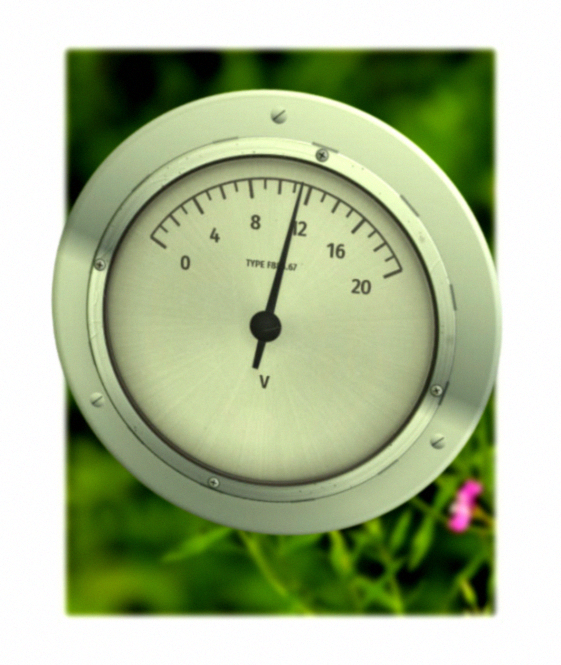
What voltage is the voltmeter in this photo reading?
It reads 11.5 V
